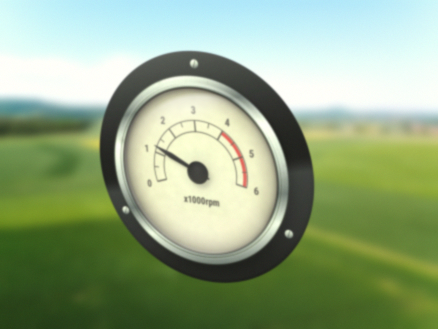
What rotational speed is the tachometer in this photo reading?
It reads 1250 rpm
